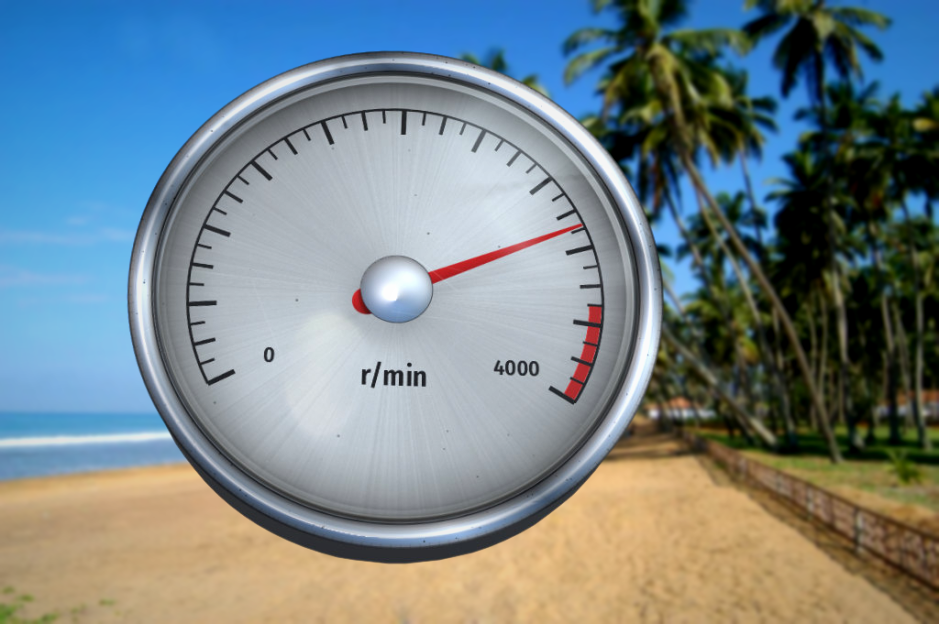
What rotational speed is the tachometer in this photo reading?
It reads 3100 rpm
